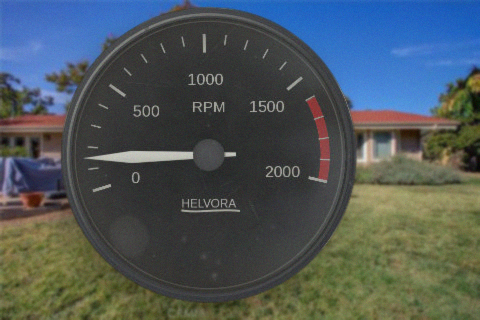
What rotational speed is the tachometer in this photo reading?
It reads 150 rpm
